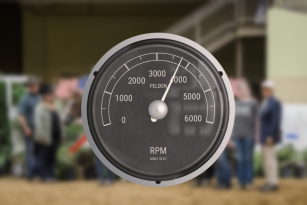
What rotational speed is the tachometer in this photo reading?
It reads 3750 rpm
